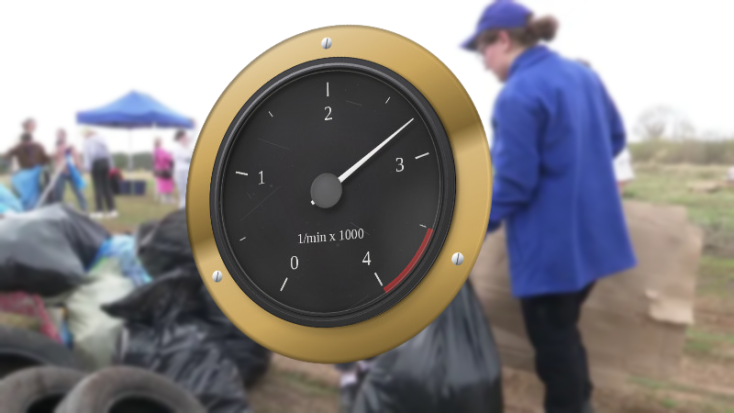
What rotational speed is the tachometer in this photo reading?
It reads 2750 rpm
